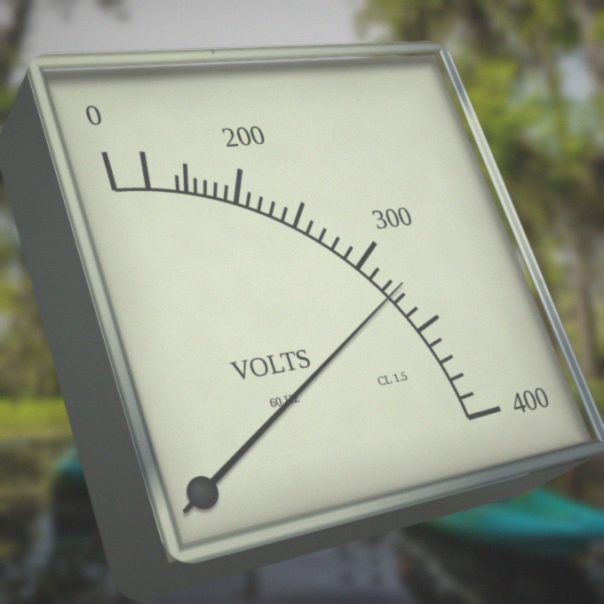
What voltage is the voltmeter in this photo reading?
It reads 325 V
